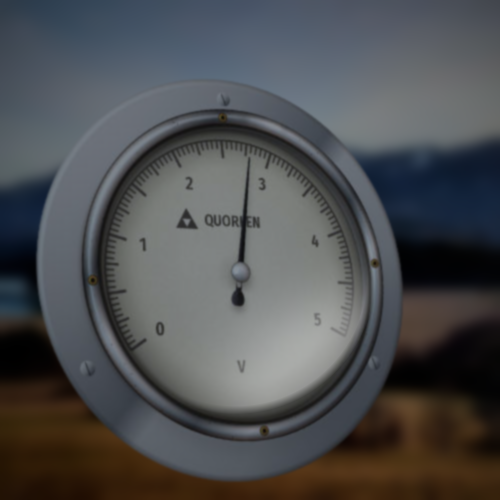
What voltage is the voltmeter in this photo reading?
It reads 2.75 V
